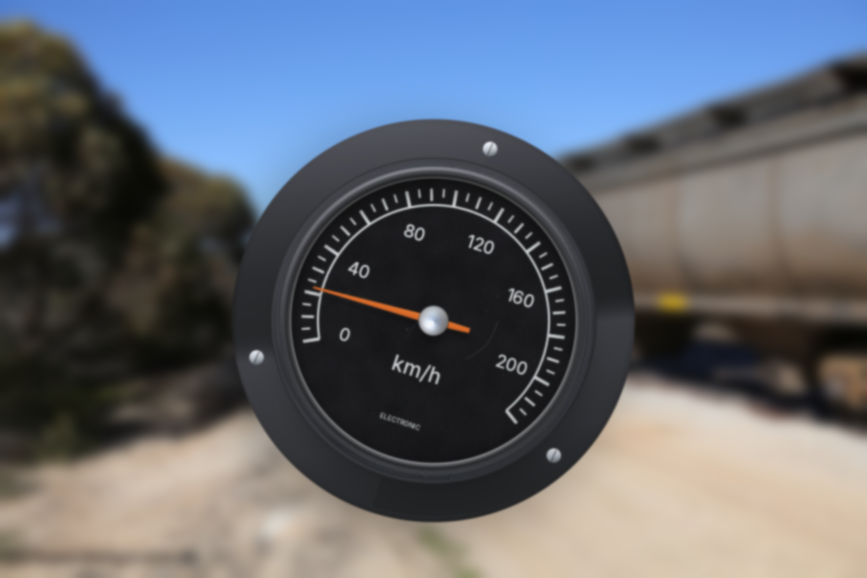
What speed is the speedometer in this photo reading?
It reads 22.5 km/h
